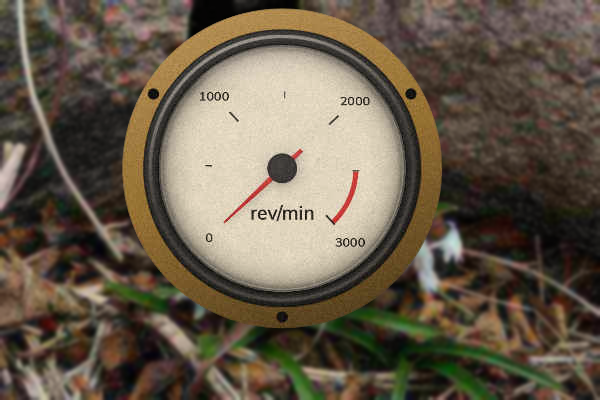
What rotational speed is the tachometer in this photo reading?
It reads 0 rpm
